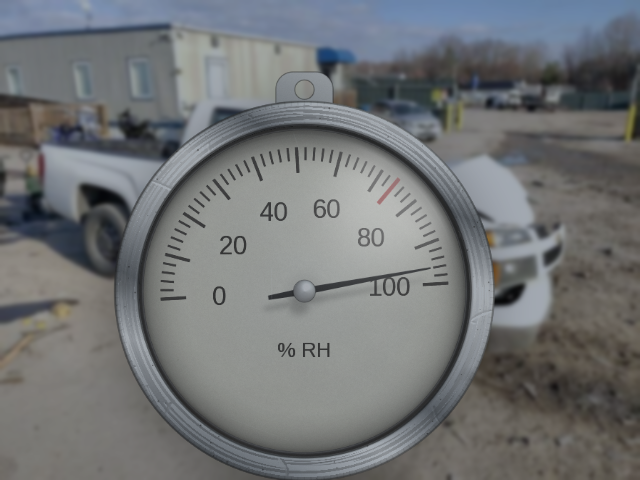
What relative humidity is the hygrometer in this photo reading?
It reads 96 %
